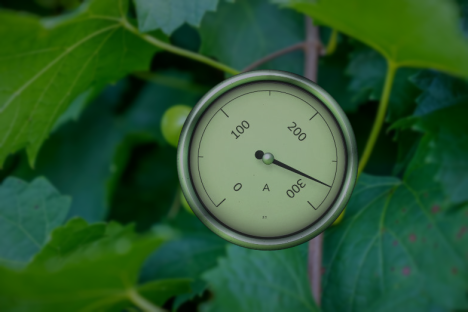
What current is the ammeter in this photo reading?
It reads 275 A
